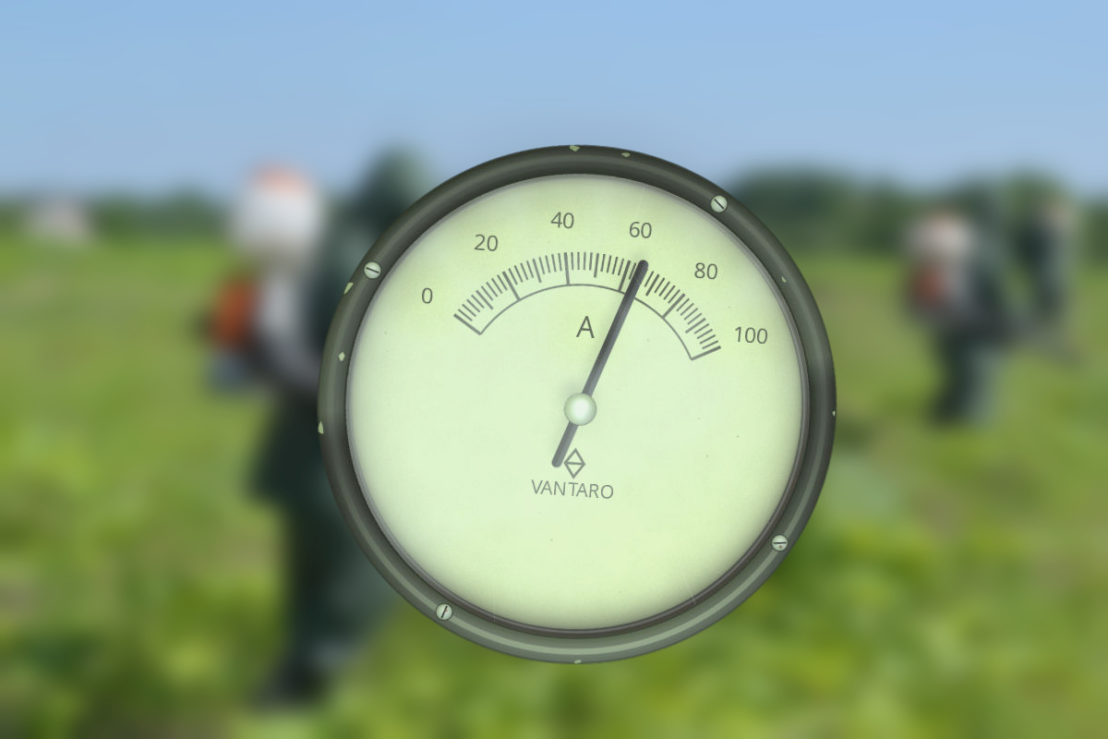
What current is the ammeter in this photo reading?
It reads 64 A
